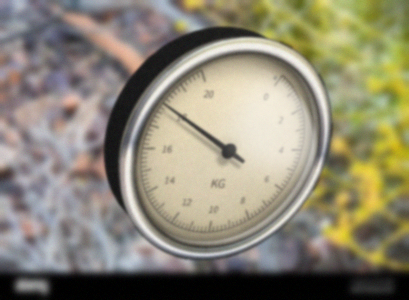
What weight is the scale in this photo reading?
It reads 18 kg
